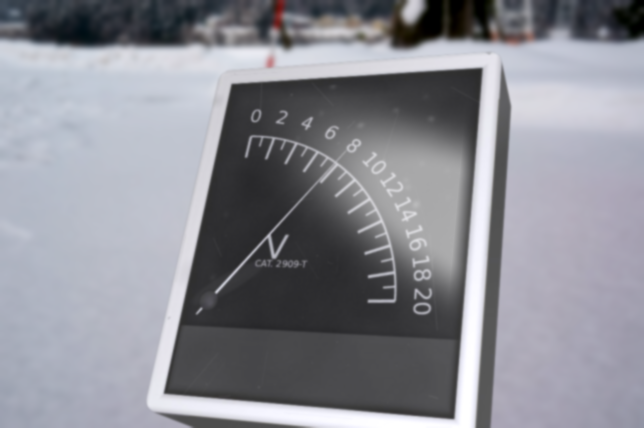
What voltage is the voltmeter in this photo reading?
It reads 8 V
